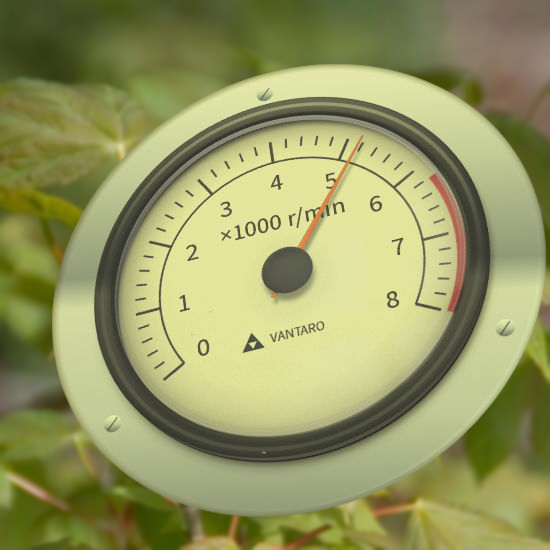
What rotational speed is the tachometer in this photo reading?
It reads 5200 rpm
